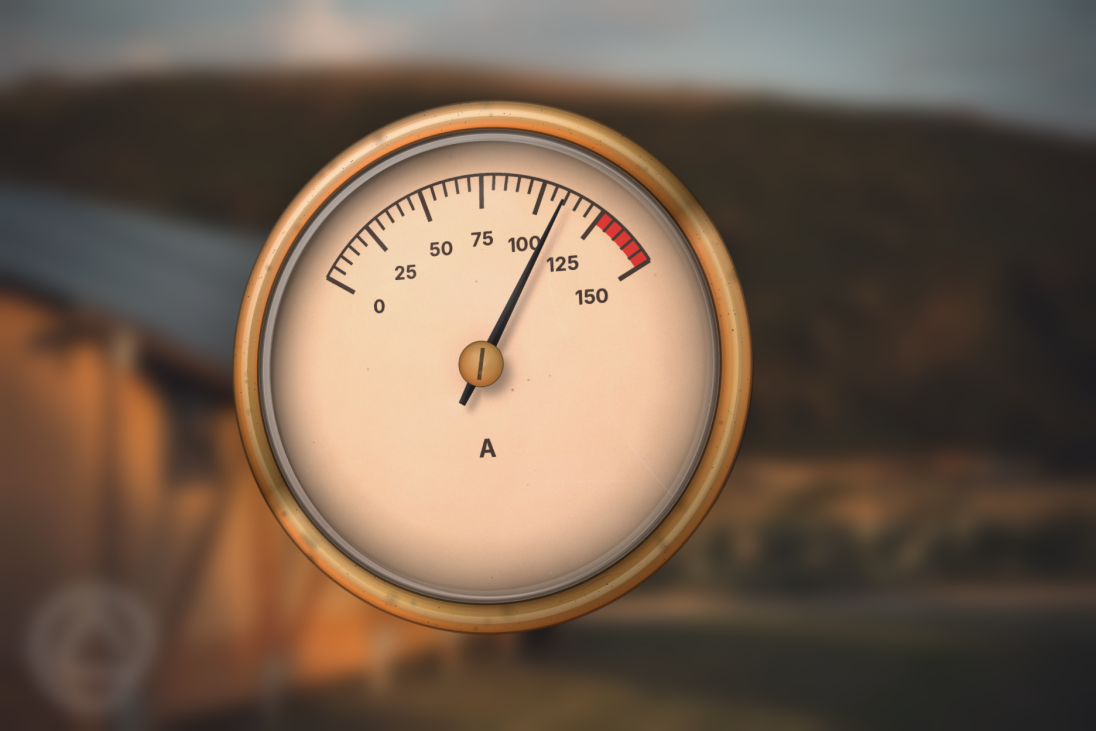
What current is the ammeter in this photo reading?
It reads 110 A
